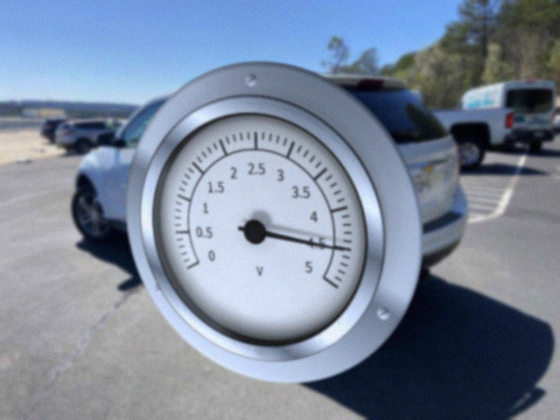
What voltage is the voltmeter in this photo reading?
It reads 4.5 V
